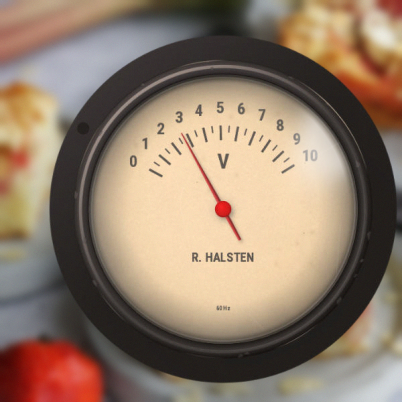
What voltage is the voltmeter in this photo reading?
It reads 2.75 V
